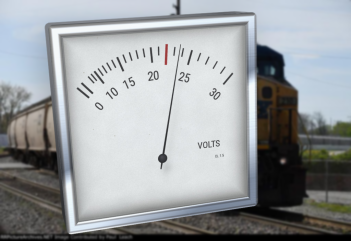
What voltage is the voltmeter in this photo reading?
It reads 23.5 V
